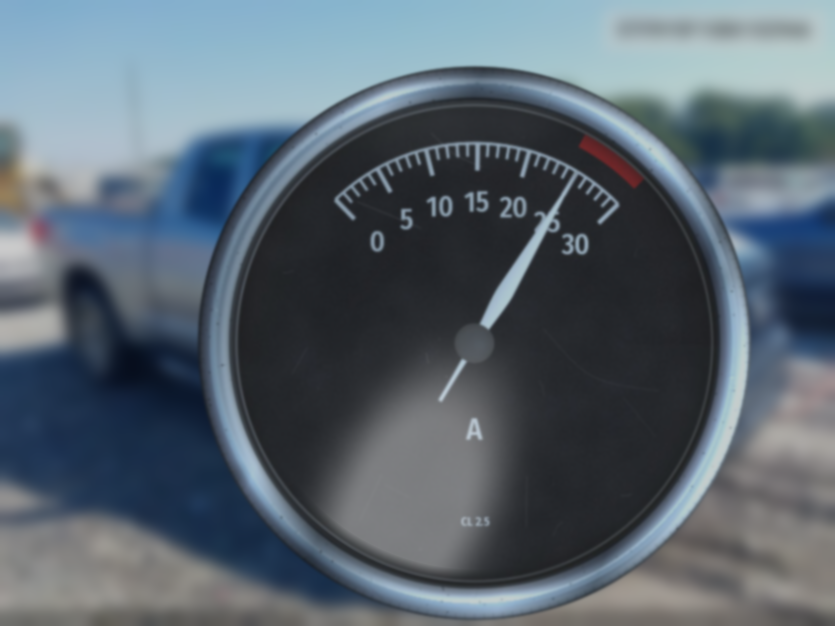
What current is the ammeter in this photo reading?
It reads 25 A
